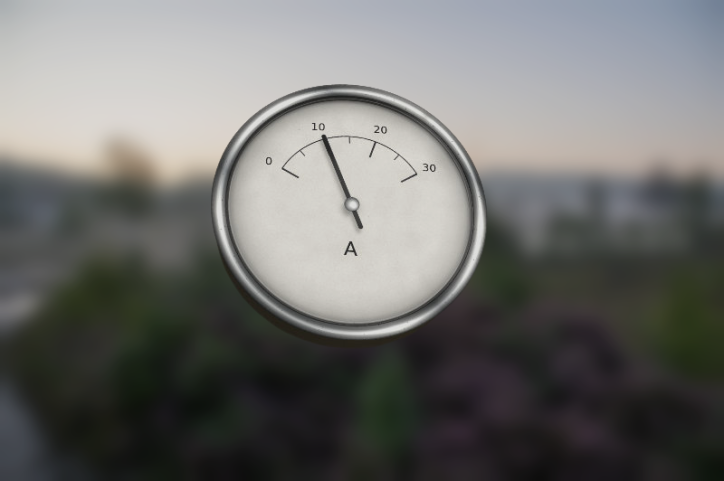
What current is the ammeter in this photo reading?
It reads 10 A
